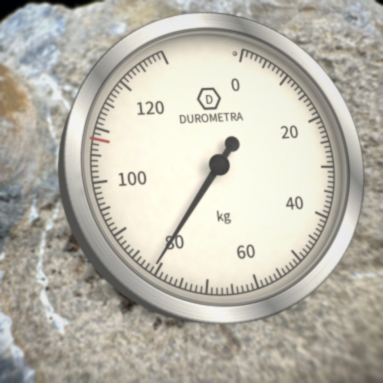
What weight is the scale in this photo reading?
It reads 81 kg
